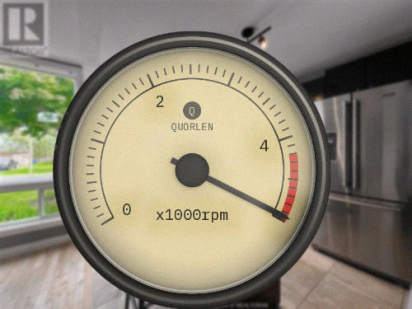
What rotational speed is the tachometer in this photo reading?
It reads 4950 rpm
